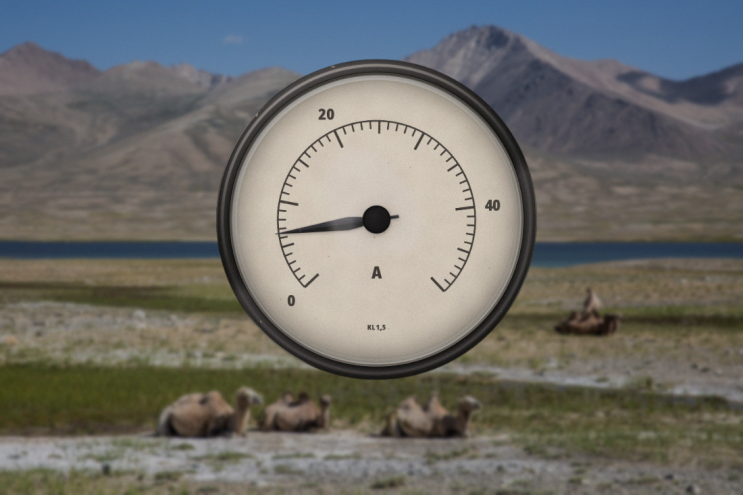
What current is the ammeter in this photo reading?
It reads 6.5 A
